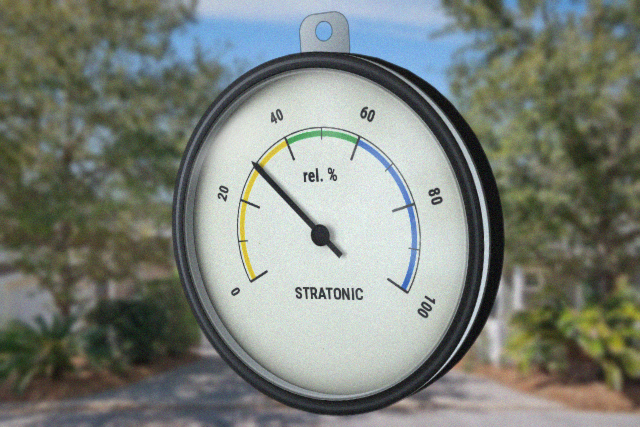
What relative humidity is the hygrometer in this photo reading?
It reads 30 %
